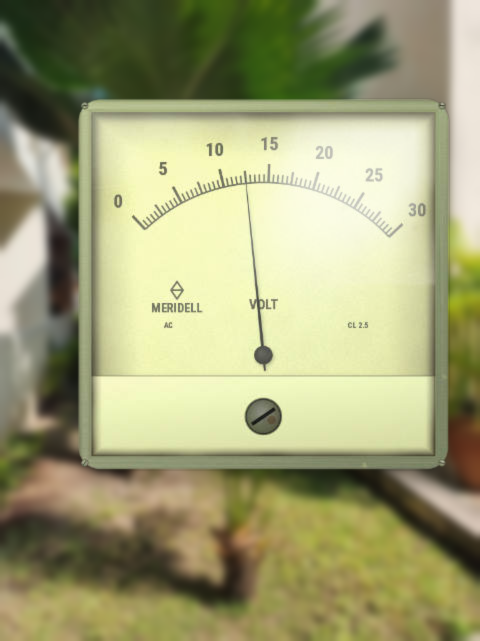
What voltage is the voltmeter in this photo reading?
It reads 12.5 V
